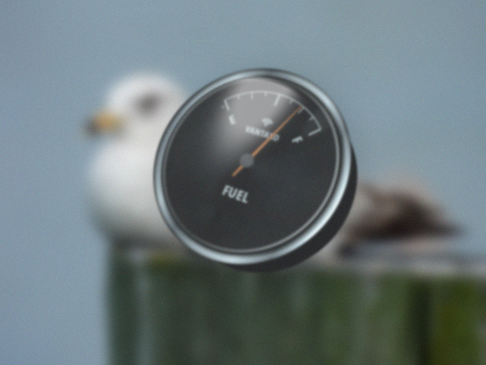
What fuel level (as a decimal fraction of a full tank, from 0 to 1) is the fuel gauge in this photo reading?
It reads 0.75
